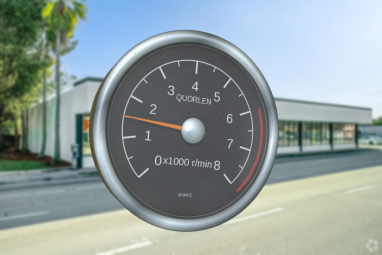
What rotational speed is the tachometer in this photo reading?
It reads 1500 rpm
